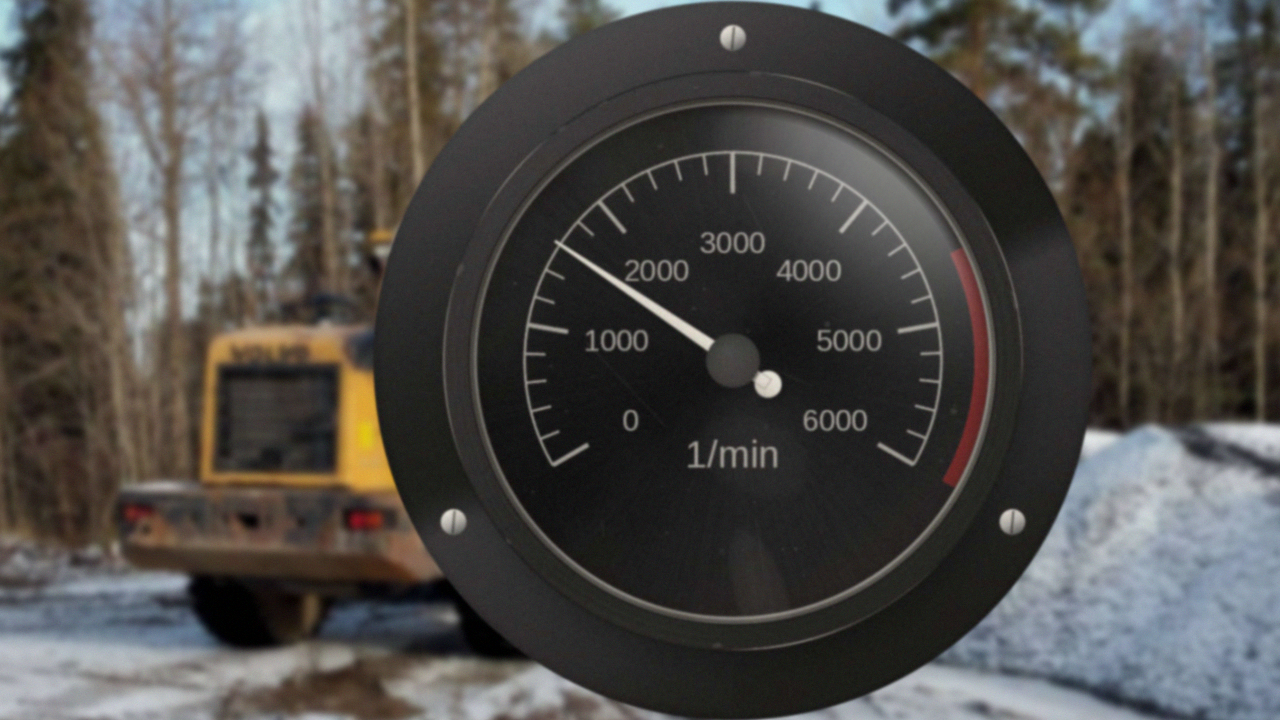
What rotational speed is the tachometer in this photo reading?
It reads 1600 rpm
